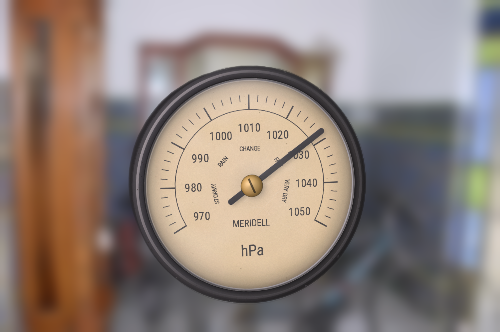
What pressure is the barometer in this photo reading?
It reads 1028 hPa
